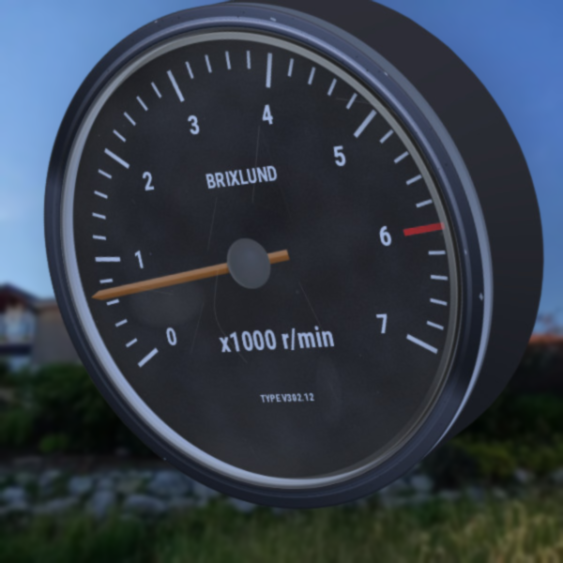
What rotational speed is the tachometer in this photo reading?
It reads 700 rpm
